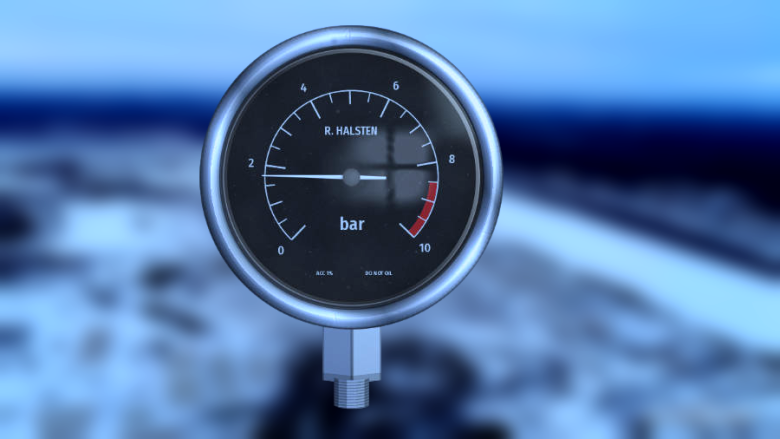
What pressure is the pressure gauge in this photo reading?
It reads 1.75 bar
